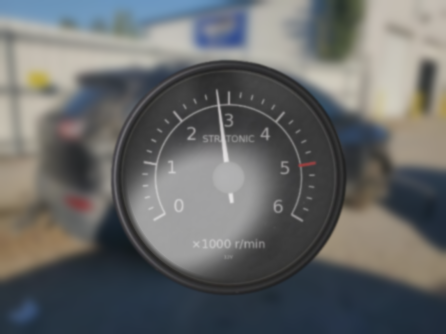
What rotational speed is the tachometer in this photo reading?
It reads 2800 rpm
